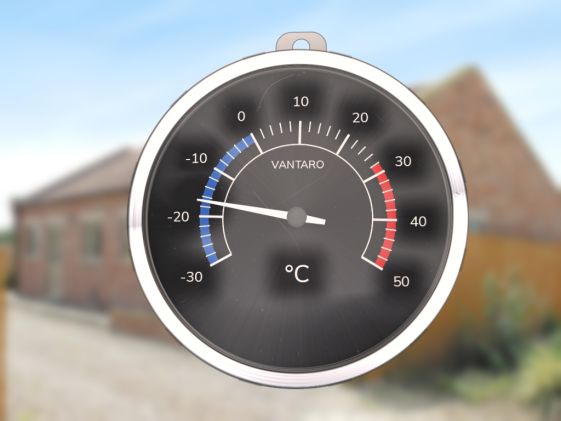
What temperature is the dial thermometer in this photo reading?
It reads -17 °C
